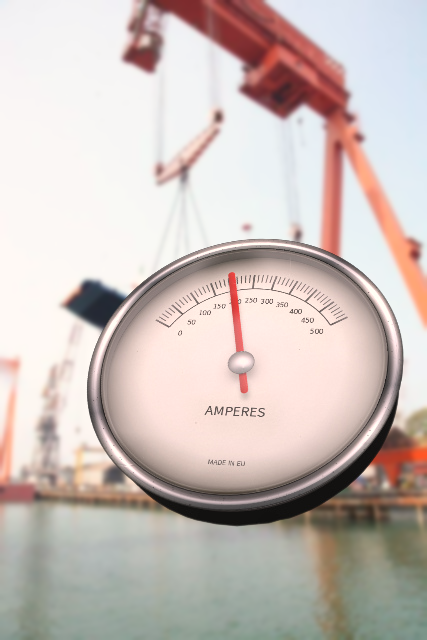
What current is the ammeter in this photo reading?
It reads 200 A
